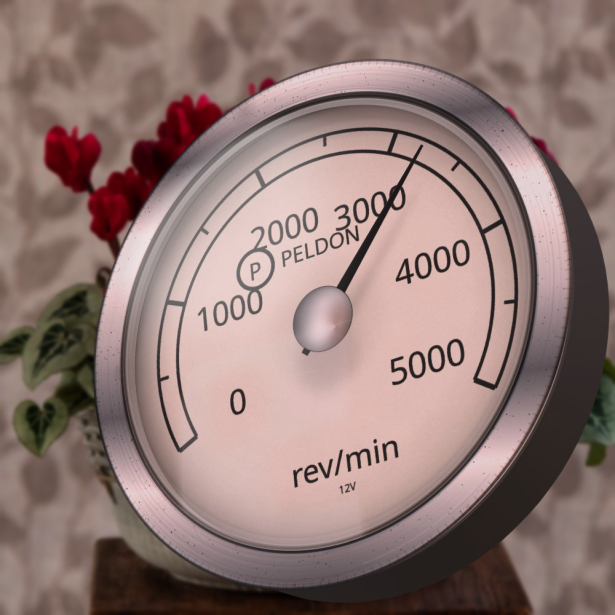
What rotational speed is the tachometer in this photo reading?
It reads 3250 rpm
